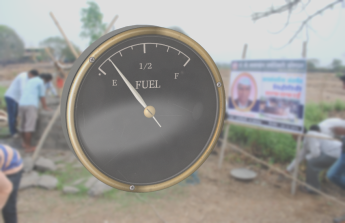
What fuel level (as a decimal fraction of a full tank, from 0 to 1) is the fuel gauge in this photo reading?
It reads 0.125
